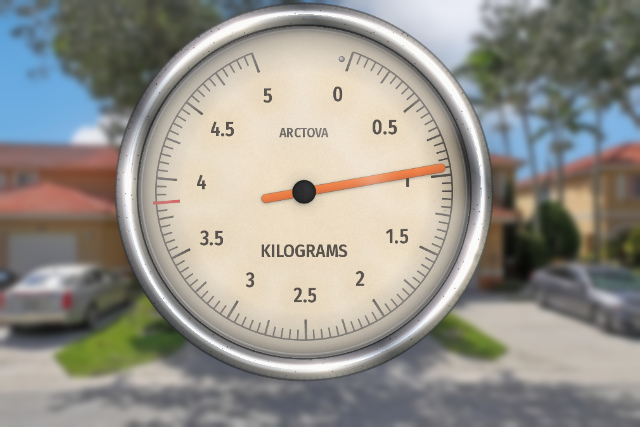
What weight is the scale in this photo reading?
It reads 0.95 kg
